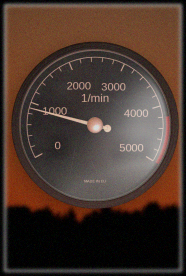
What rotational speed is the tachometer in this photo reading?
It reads 900 rpm
